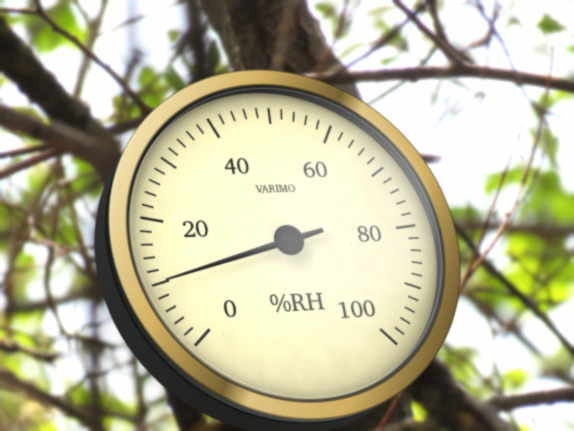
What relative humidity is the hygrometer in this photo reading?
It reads 10 %
